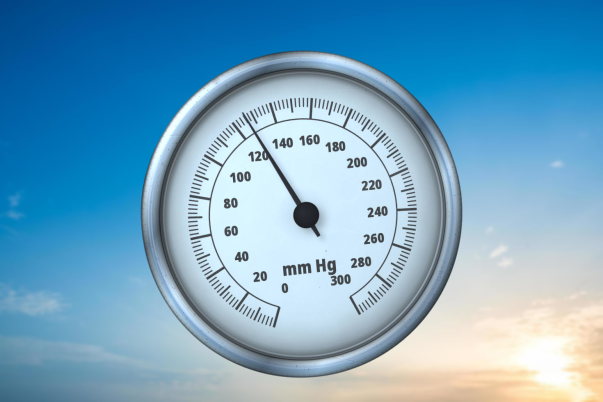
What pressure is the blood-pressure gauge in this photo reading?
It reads 126 mmHg
